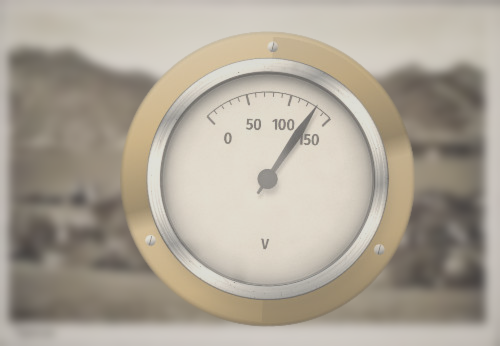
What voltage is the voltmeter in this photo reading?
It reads 130 V
